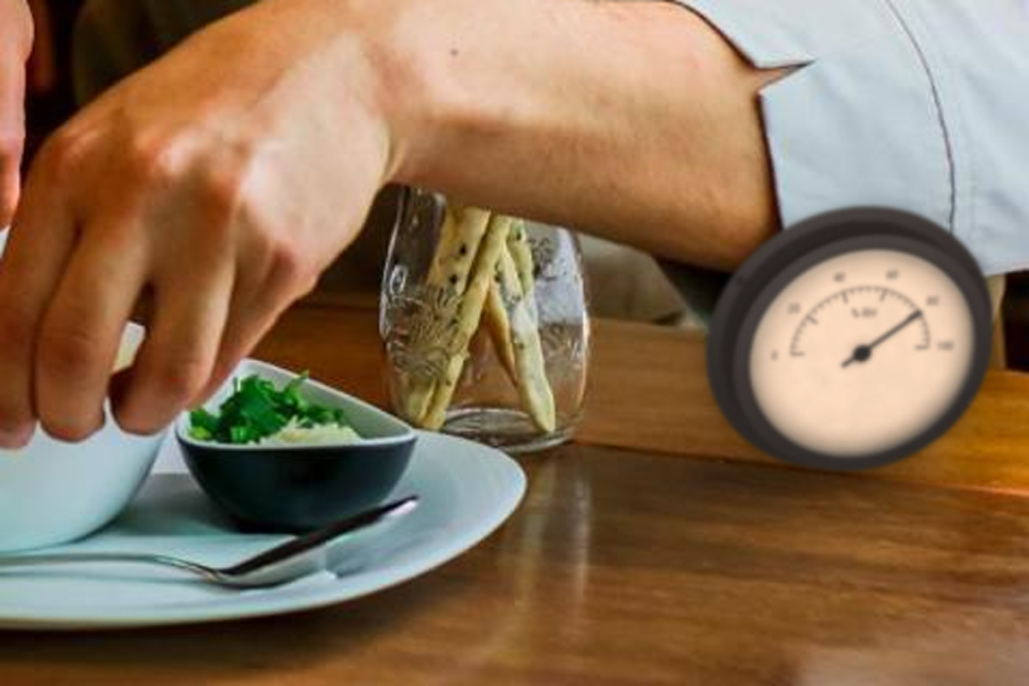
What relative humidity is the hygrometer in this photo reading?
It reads 80 %
